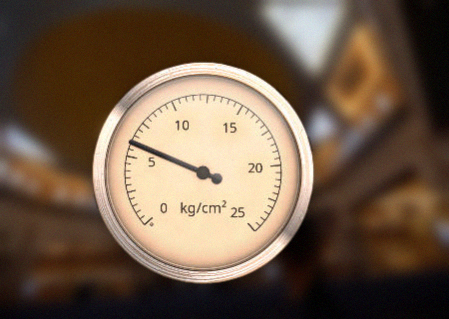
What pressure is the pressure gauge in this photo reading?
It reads 6 kg/cm²
